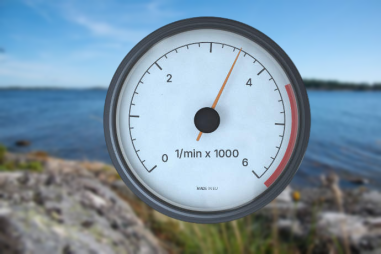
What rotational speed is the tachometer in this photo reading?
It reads 3500 rpm
